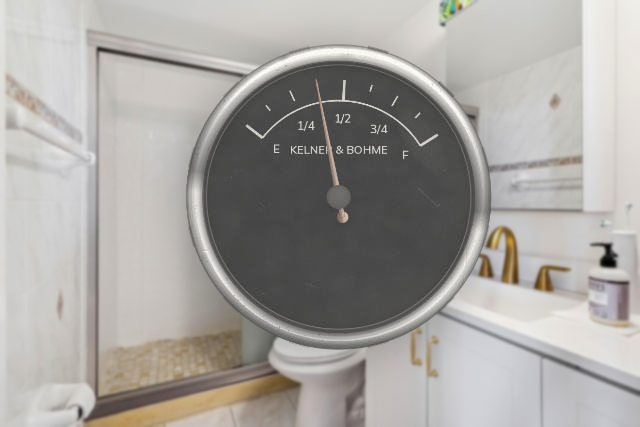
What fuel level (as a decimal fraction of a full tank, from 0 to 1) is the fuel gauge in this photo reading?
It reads 0.375
